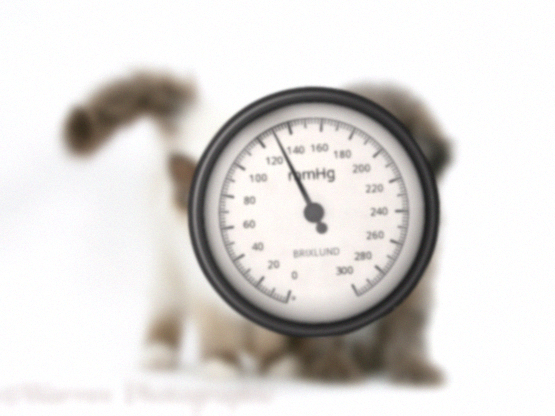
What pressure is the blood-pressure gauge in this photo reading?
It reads 130 mmHg
